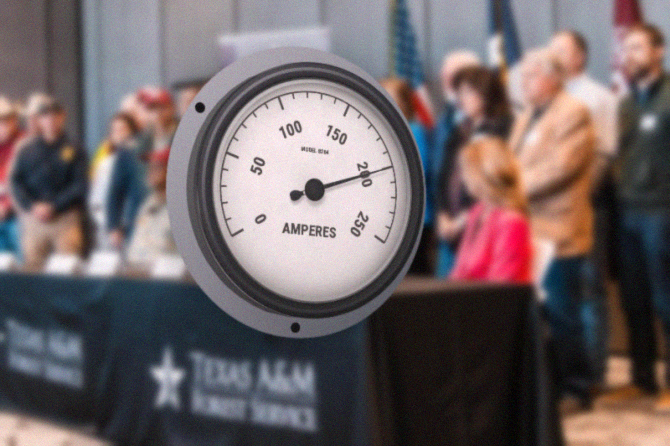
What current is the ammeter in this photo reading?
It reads 200 A
